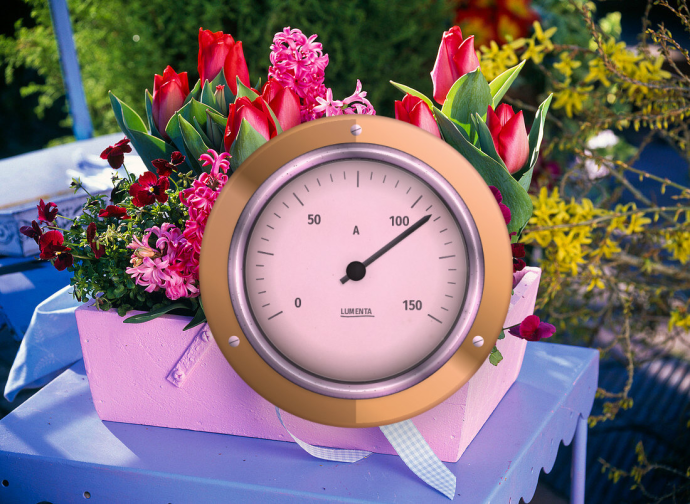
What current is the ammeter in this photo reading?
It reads 107.5 A
